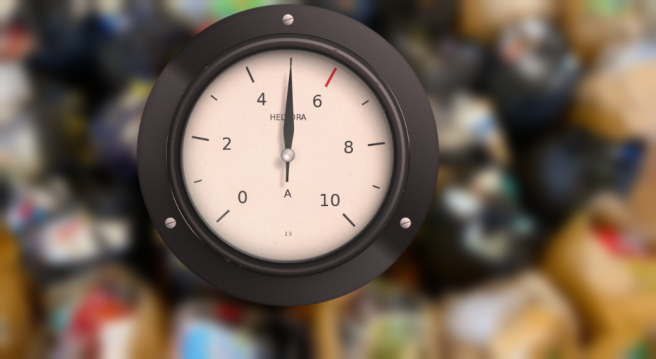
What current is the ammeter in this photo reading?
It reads 5 A
